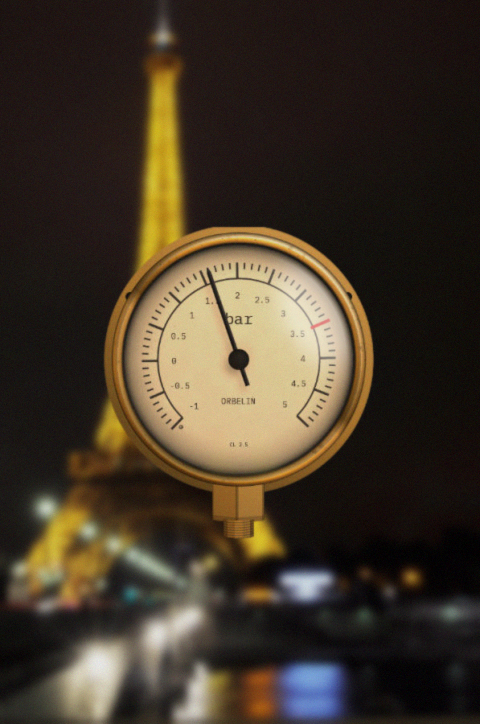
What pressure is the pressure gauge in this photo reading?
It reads 1.6 bar
